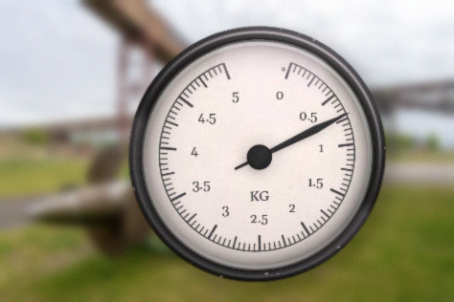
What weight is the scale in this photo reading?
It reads 0.7 kg
